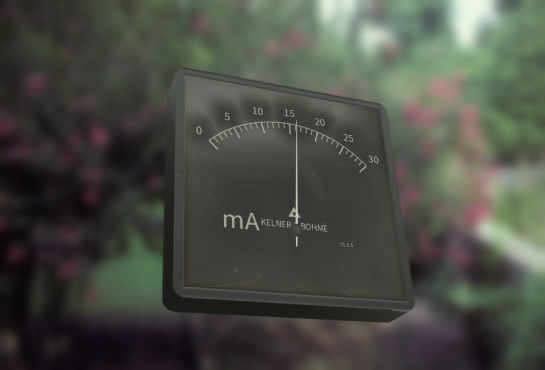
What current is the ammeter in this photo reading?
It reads 16 mA
